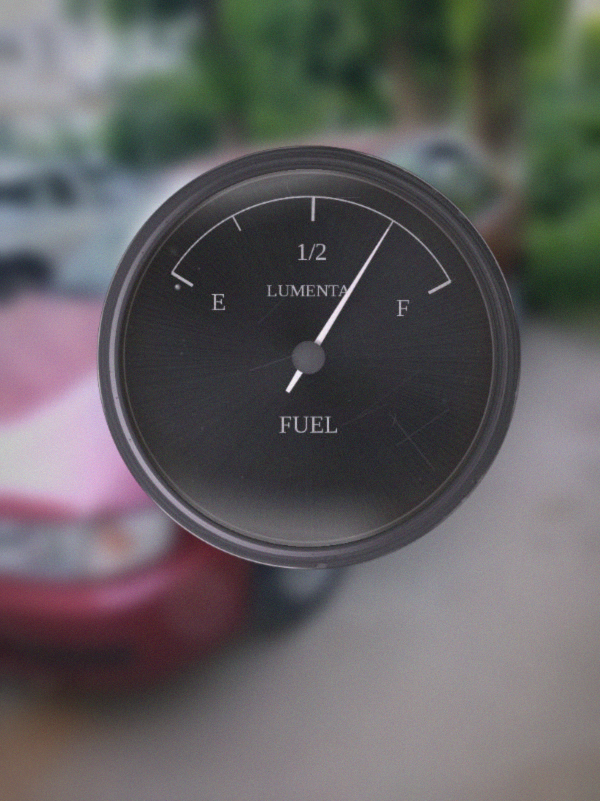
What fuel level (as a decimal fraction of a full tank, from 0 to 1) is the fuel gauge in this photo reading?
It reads 0.75
